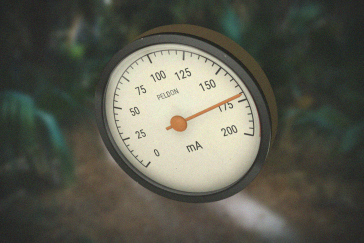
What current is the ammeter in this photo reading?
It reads 170 mA
